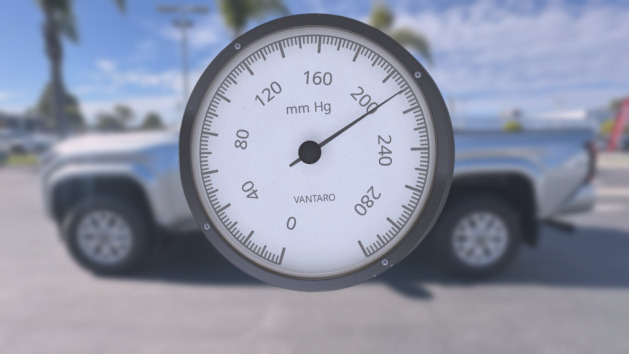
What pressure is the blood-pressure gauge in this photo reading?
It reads 210 mmHg
